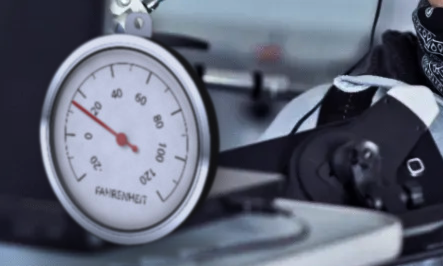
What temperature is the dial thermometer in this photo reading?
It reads 15 °F
